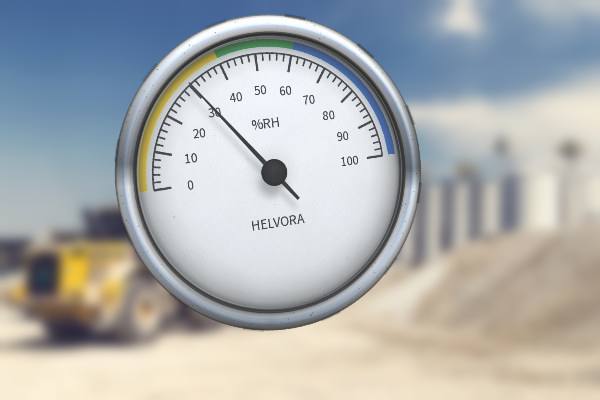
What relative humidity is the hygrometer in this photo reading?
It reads 30 %
